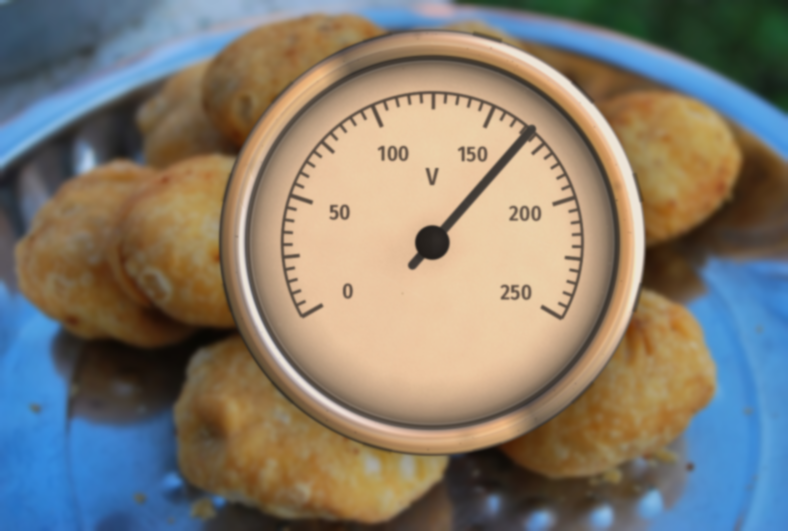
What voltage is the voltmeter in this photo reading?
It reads 167.5 V
